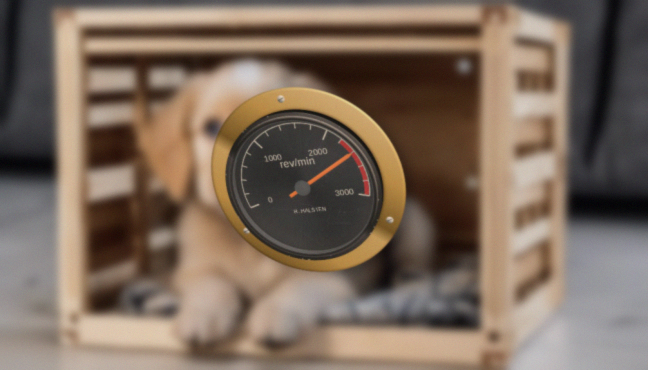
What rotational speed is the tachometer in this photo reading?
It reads 2400 rpm
